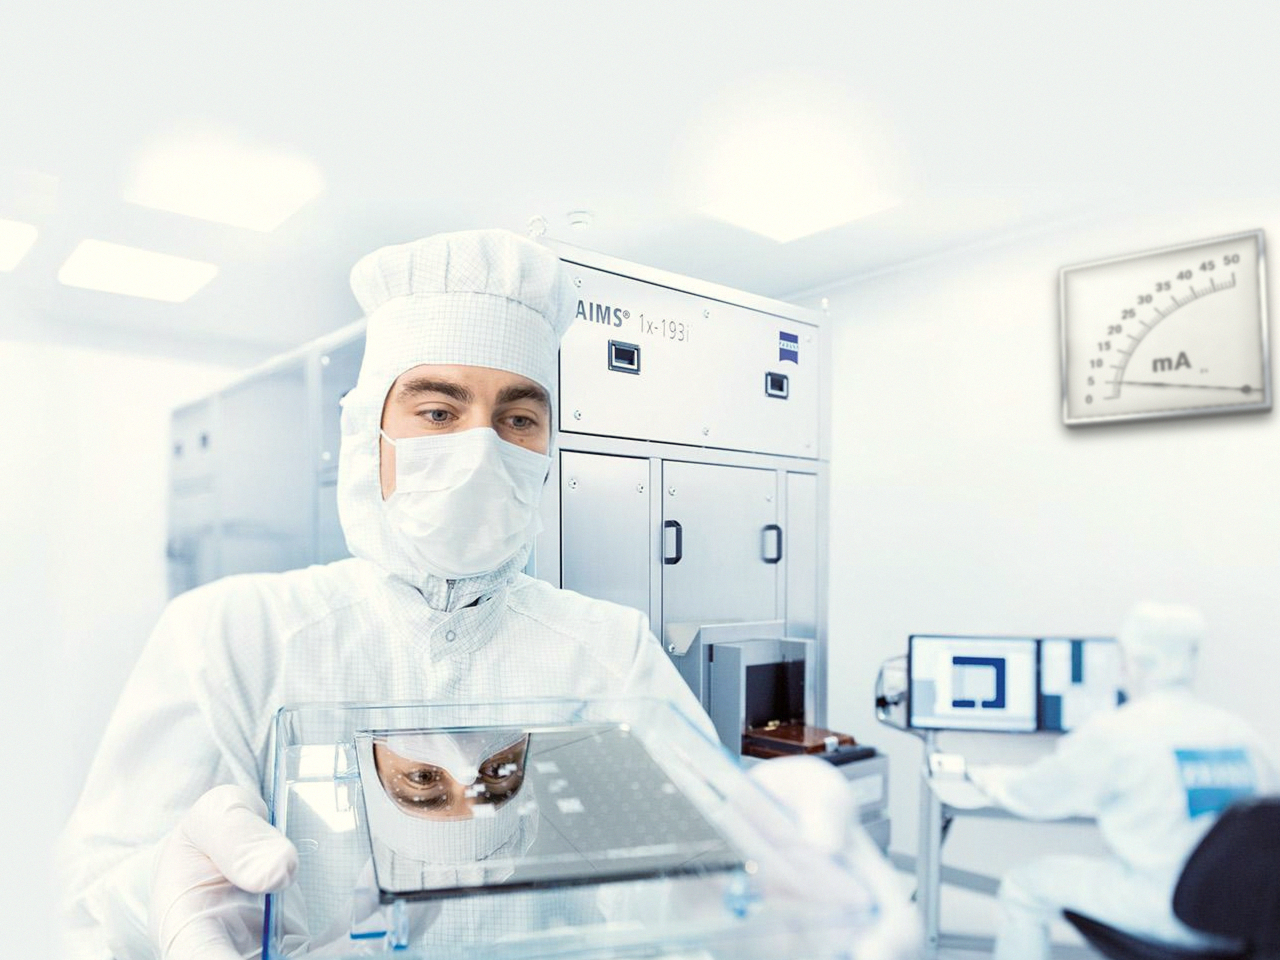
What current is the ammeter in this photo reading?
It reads 5 mA
